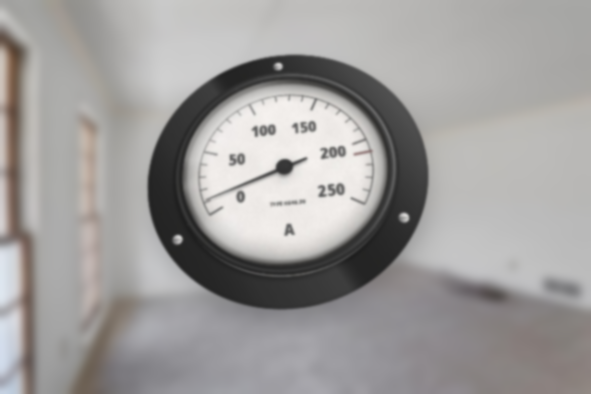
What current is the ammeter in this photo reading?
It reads 10 A
